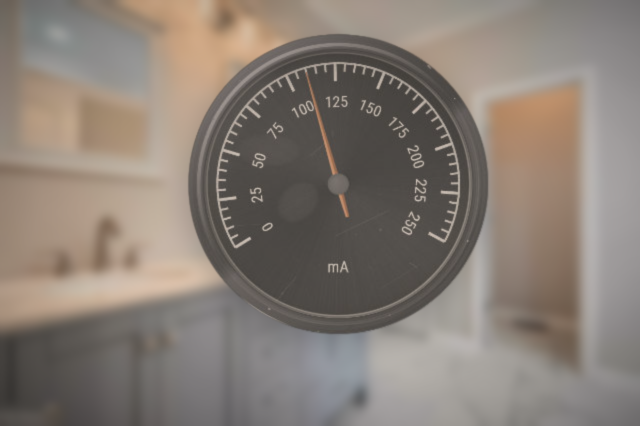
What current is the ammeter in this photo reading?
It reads 110 mA
